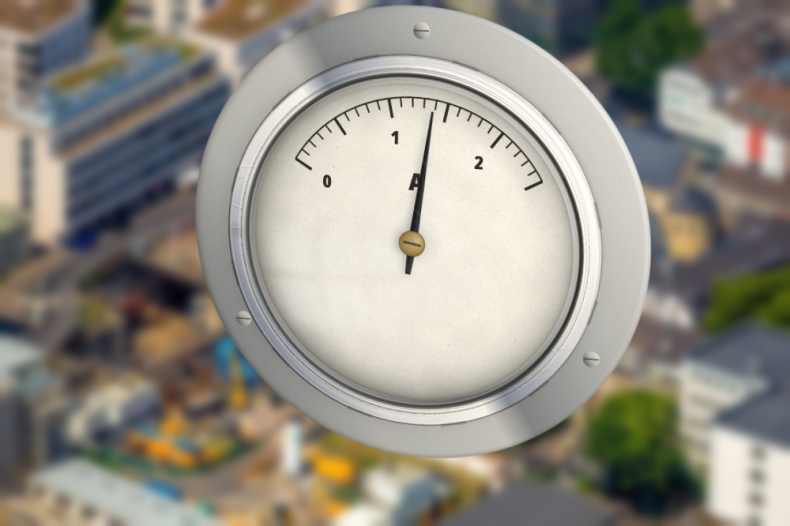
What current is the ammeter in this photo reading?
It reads 1.4 A
